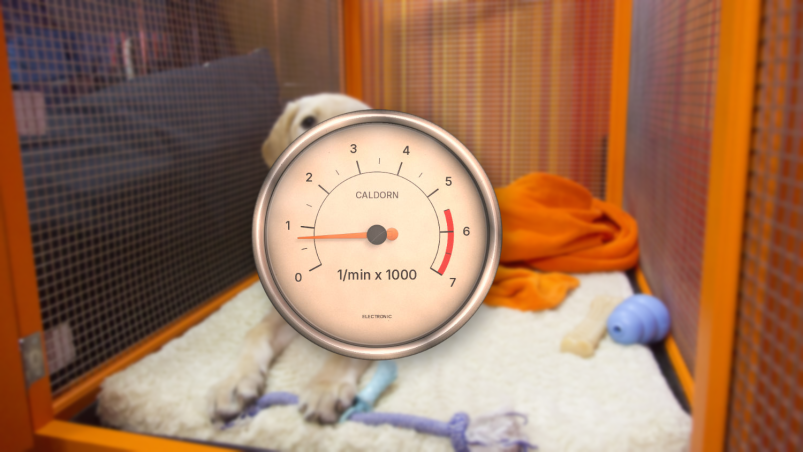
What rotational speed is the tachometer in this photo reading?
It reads 750 rpm
